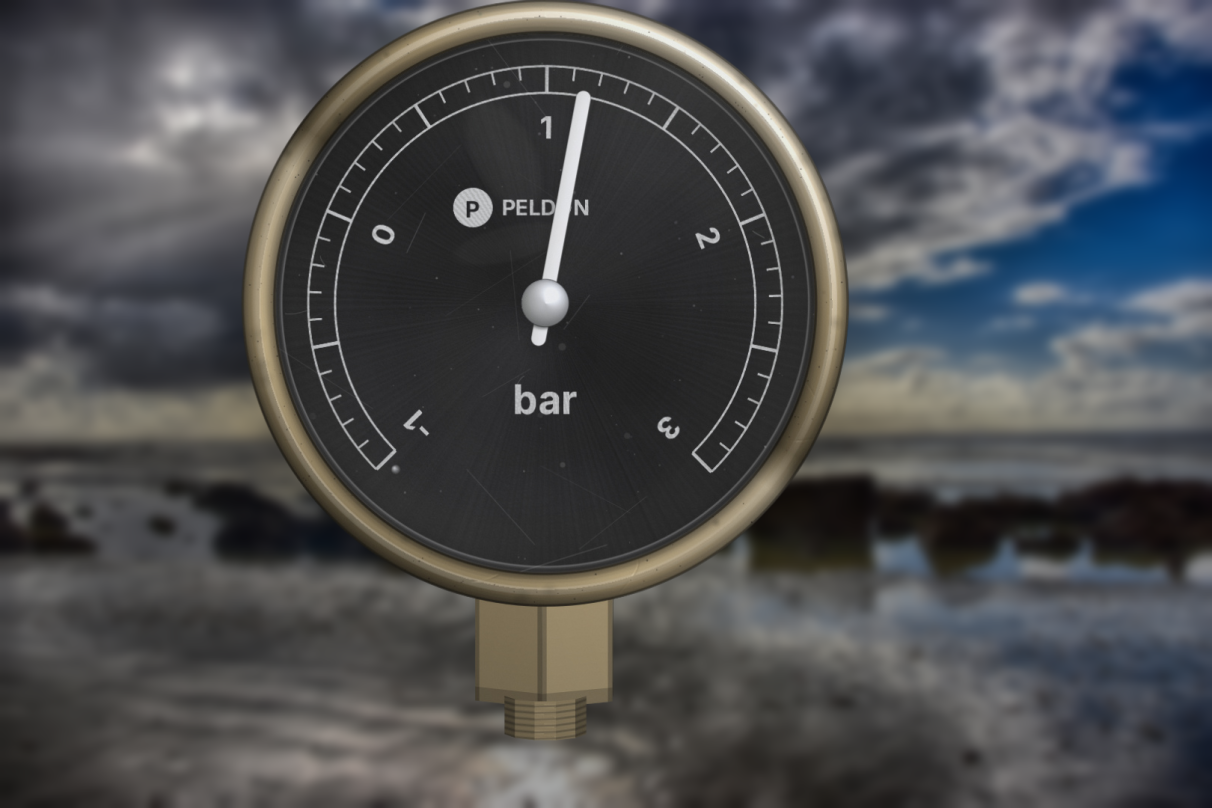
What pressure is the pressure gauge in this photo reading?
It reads 1.15 bar
